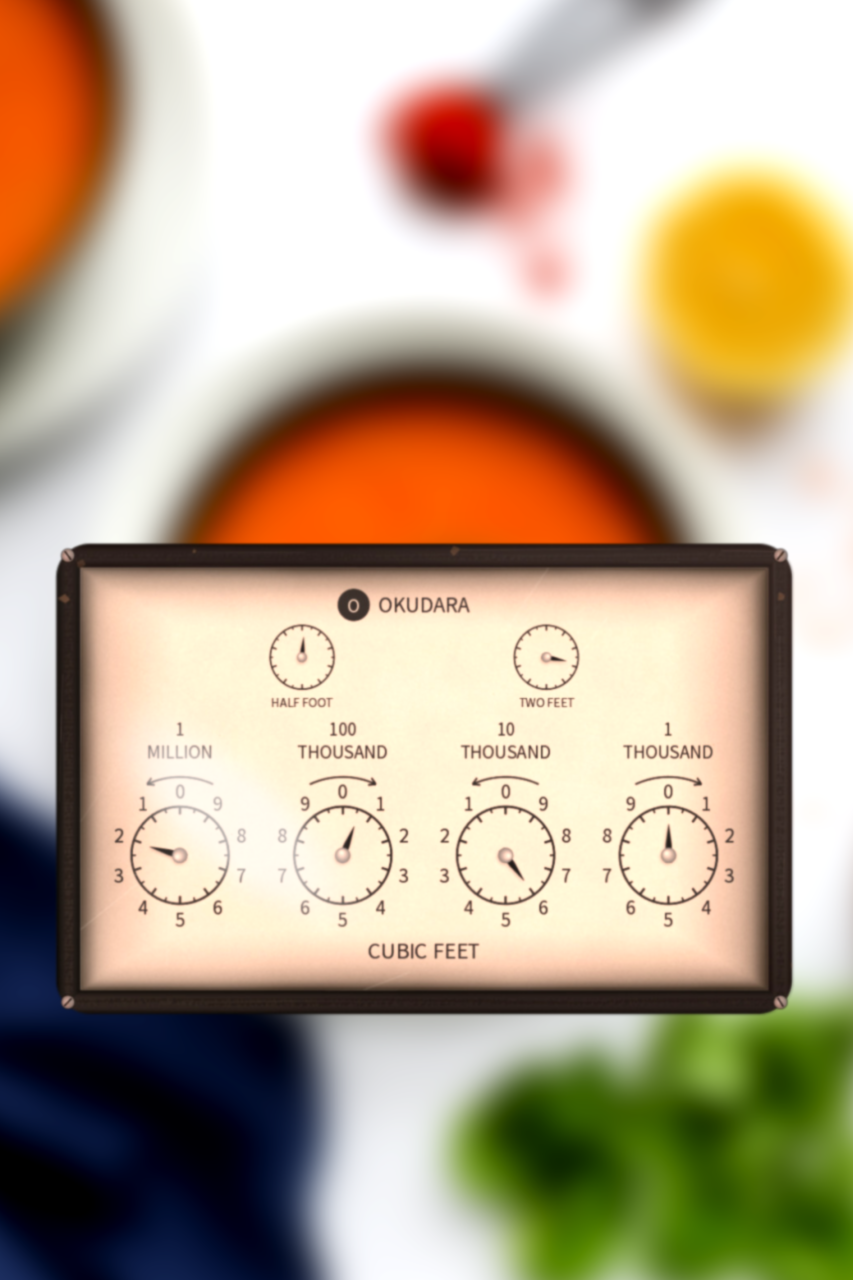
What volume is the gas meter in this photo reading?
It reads 206000 ft³
